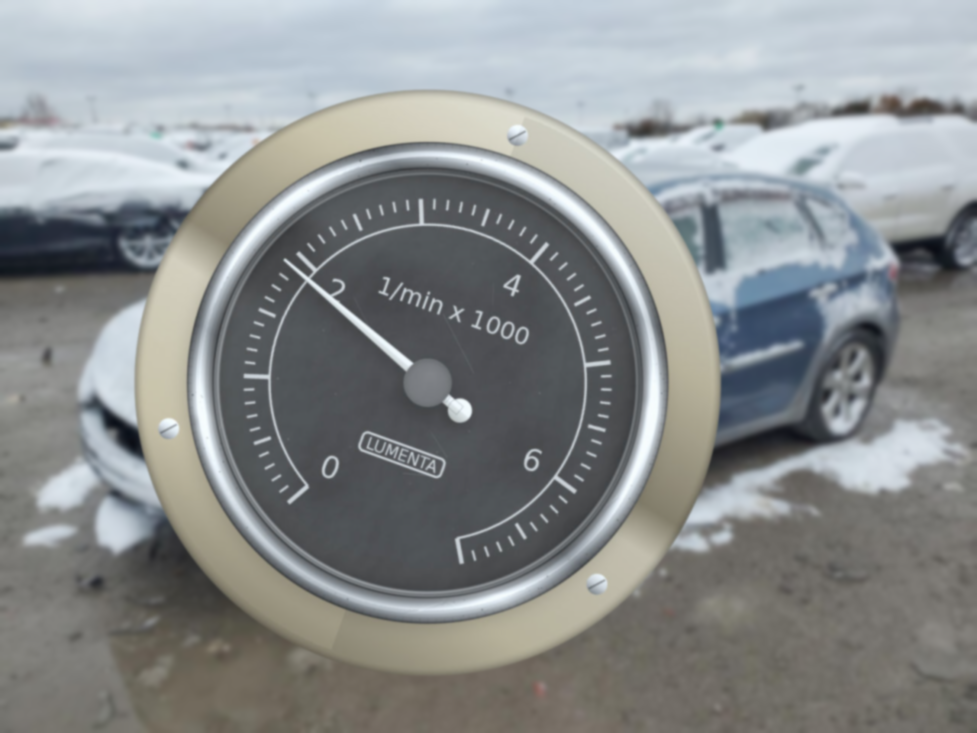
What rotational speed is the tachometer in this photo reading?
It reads 1900 rpm
